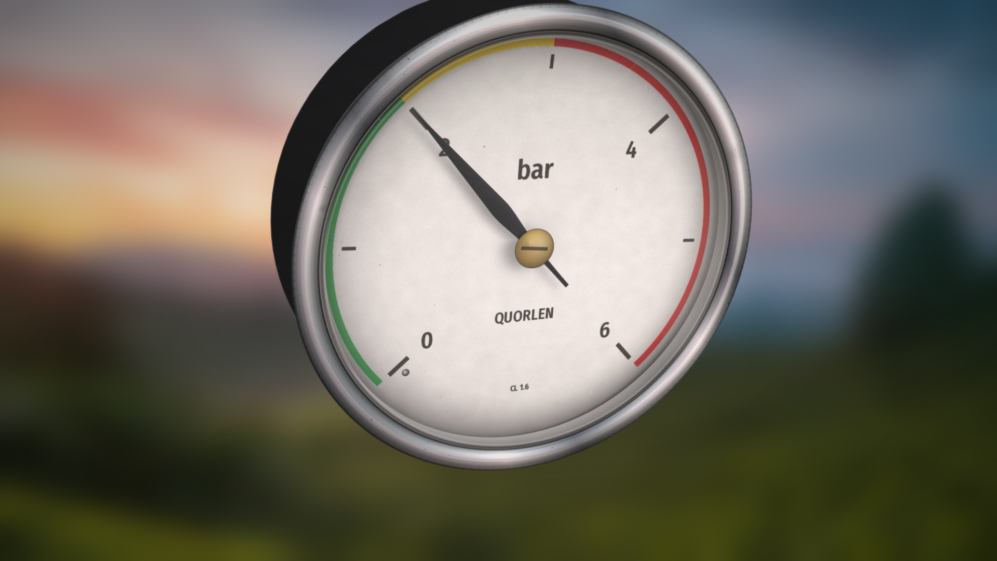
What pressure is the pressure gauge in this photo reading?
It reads 2 bar
